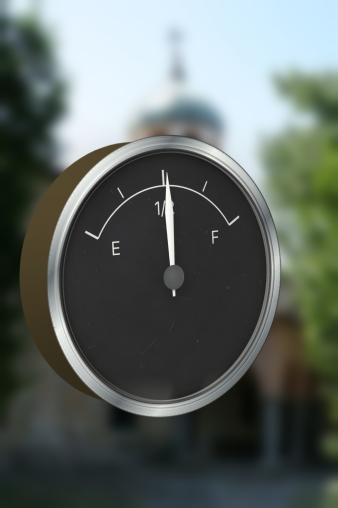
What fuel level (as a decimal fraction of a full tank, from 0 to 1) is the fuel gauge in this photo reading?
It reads 0.5
